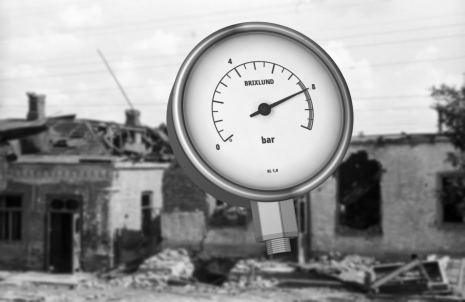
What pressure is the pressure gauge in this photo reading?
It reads 8 bar
